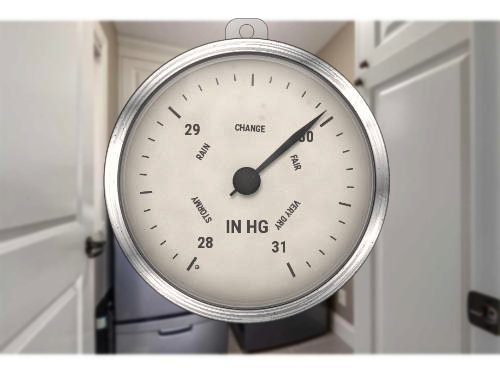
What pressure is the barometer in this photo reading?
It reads 29.95 inHg
